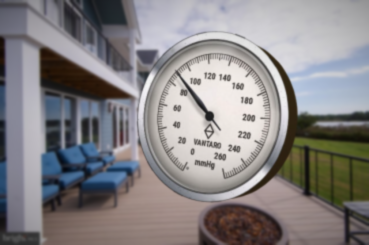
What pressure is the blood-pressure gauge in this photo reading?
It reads 90 mmHg
